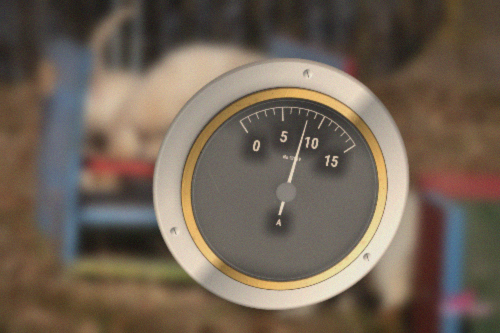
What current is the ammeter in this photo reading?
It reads 8 A
